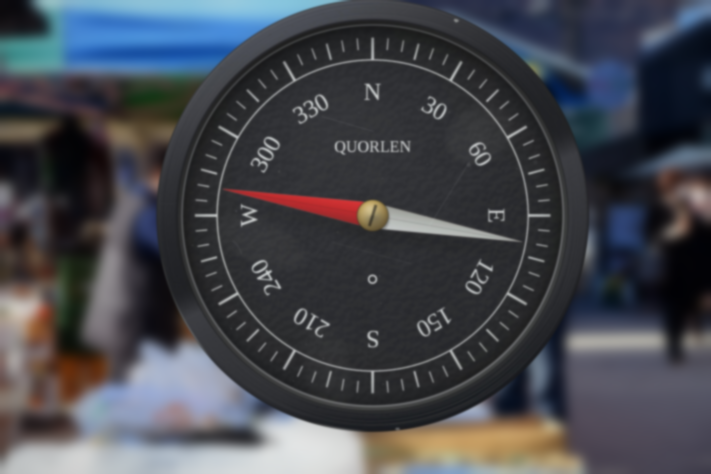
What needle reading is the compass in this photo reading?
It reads 280 °
